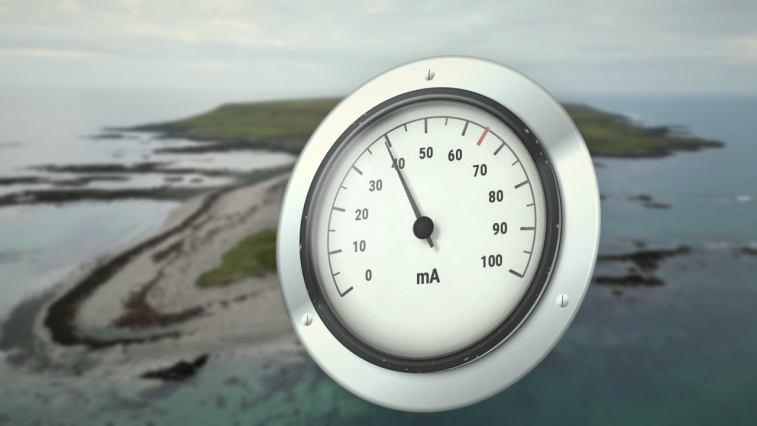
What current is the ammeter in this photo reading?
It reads 40 mA
